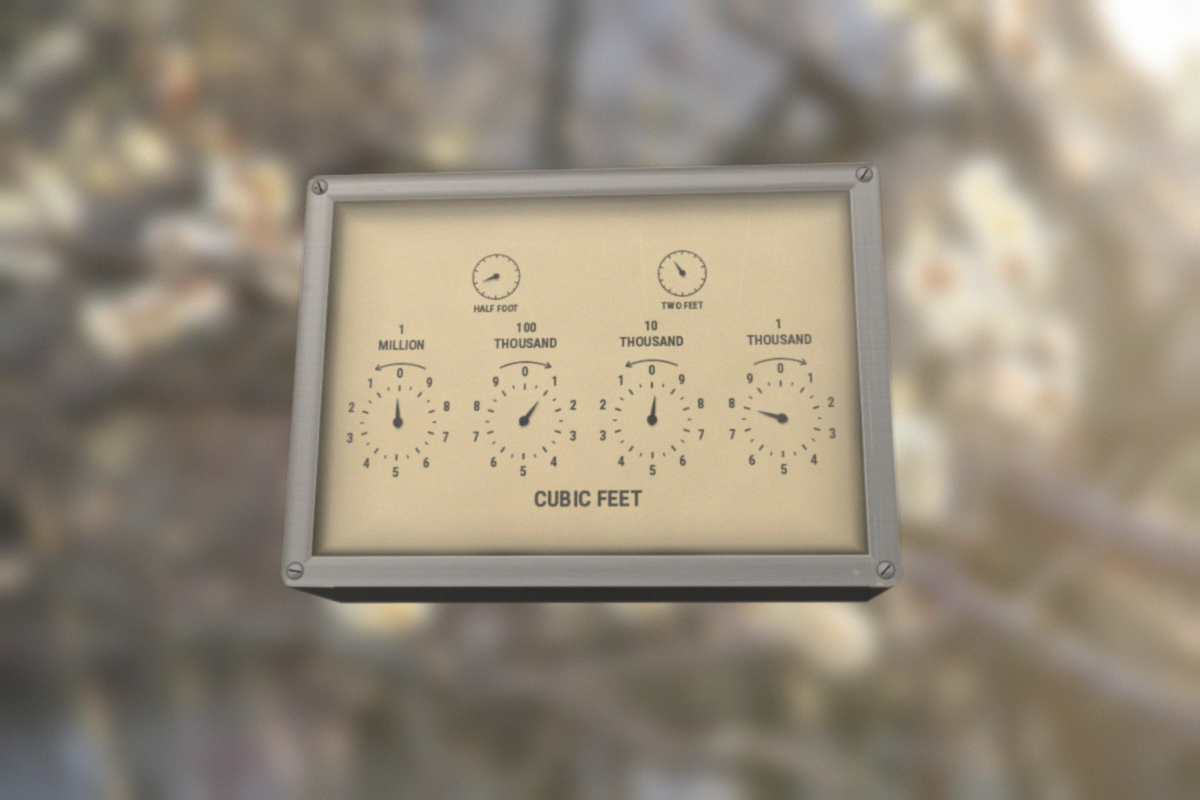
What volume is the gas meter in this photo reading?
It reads 9800 ft³
